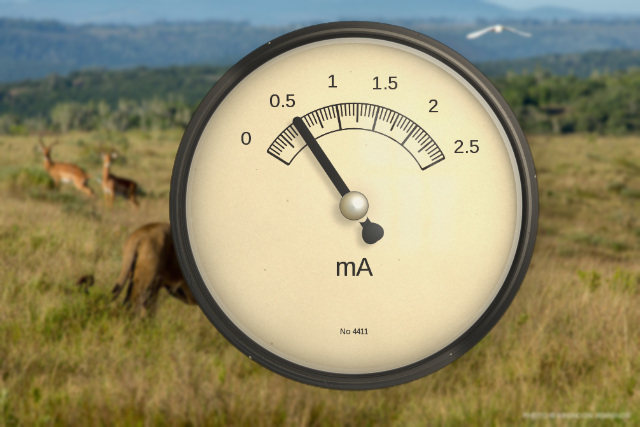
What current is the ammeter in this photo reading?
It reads 0.5 mA
